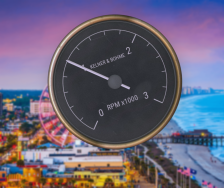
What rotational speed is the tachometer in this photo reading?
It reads 1000 rpm
